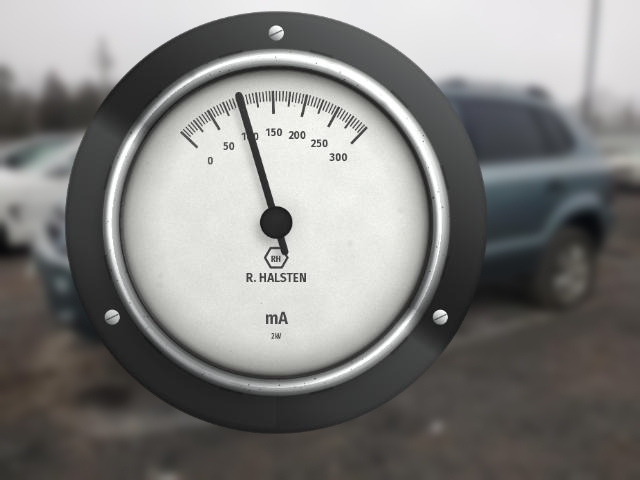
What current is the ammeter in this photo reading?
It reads 100 mA
